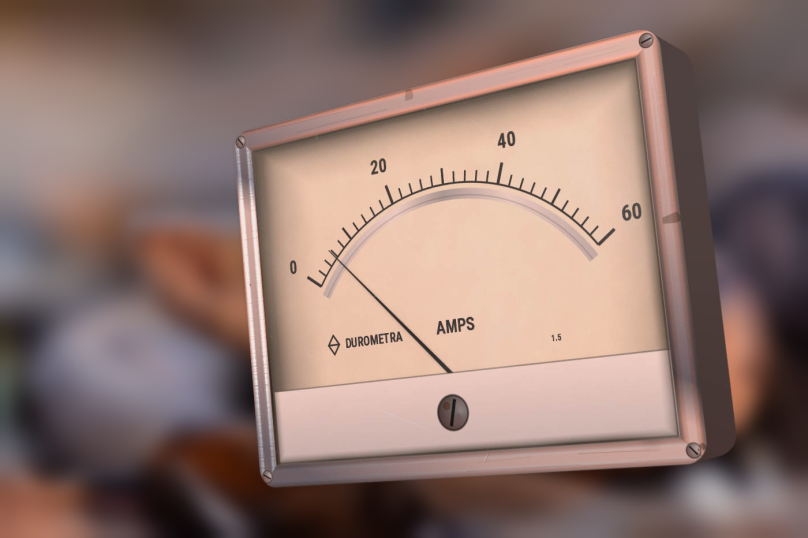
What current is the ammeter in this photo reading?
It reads 6 A
